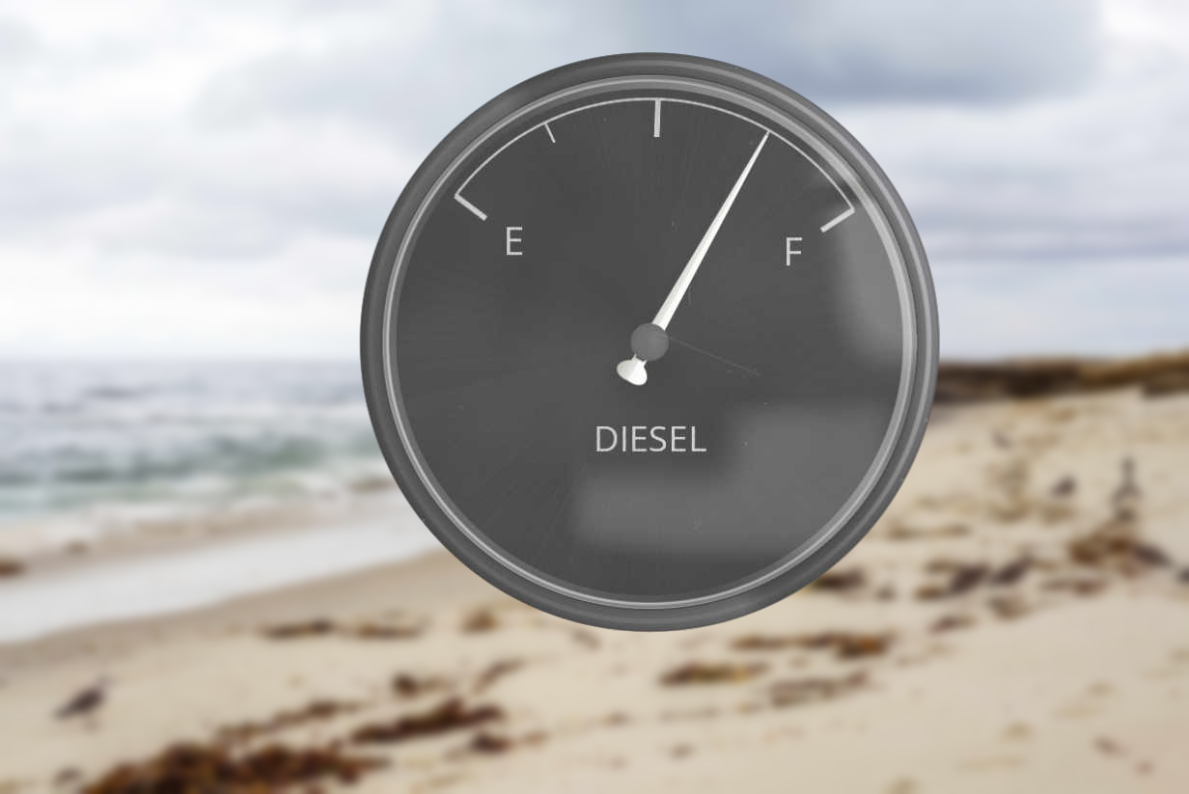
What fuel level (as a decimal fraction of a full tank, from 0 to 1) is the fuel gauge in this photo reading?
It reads 0.75
